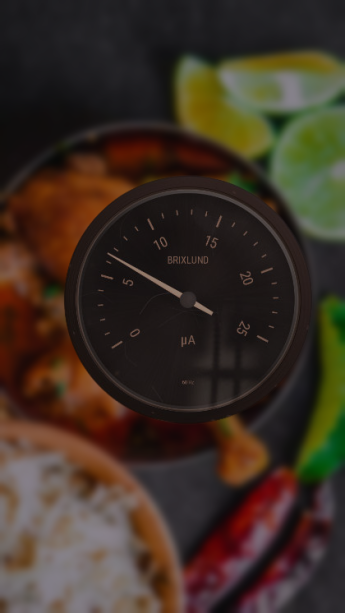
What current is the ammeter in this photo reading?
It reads 6.5 µA
